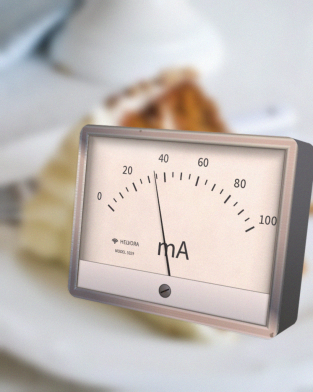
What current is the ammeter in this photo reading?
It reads 35 mA
